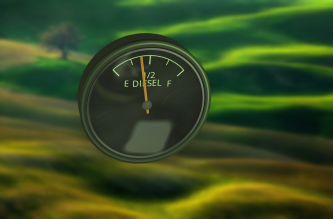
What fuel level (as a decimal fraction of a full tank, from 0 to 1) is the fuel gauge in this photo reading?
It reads 0.375
